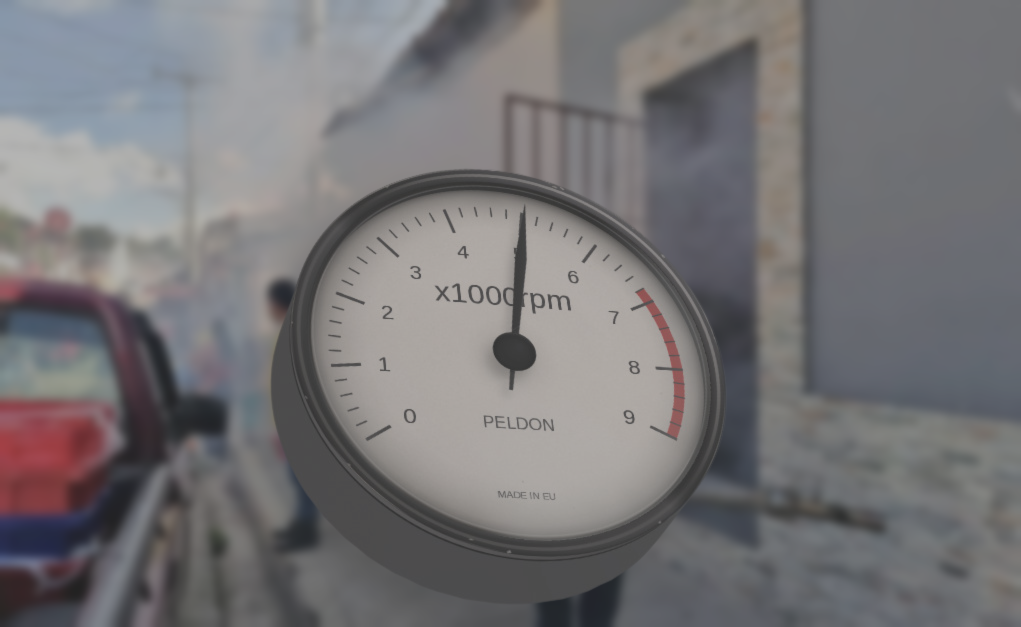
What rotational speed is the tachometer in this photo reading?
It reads 5000 rpm
